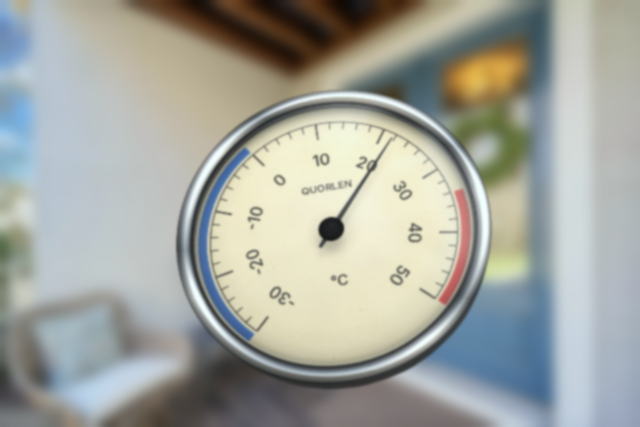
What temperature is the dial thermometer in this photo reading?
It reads 22 °C
